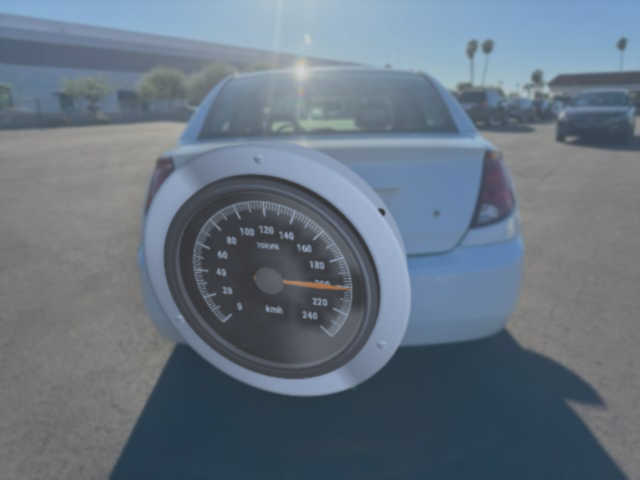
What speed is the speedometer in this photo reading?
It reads 200 km/h
